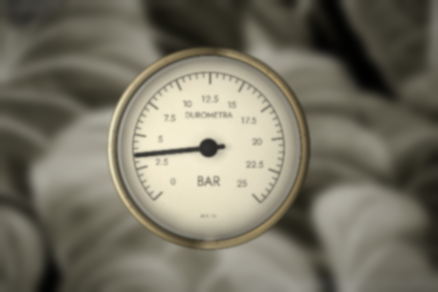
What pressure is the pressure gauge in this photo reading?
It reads 3.5 bar
